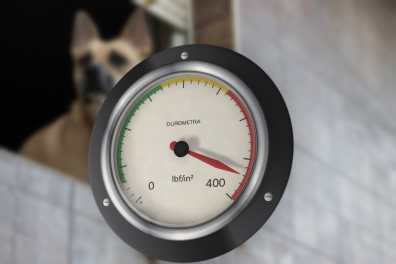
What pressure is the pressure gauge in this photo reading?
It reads 370 psi
